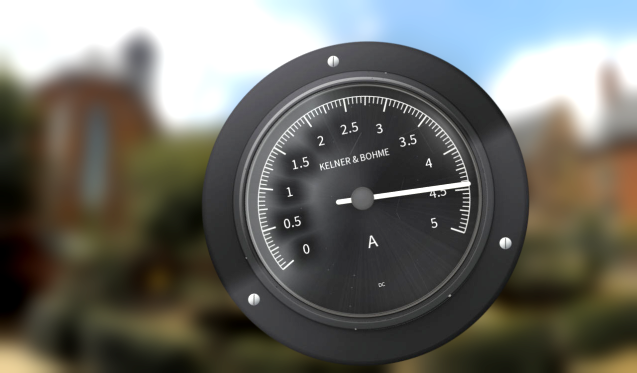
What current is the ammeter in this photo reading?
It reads 4.45 A
